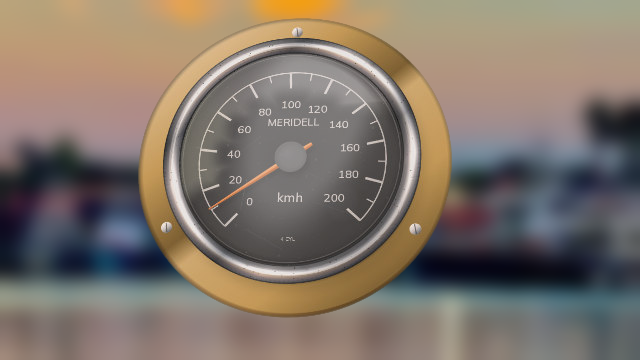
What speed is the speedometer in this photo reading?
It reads 10 km/h
